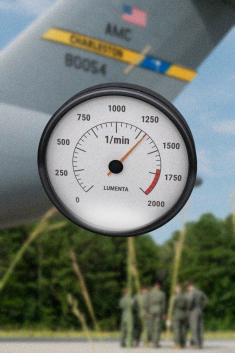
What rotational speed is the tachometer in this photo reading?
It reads 1300 rpm
